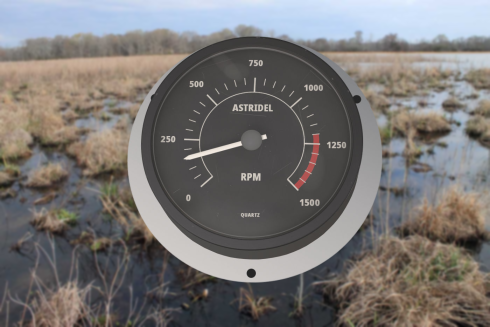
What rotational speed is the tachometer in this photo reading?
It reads 150 rpm
